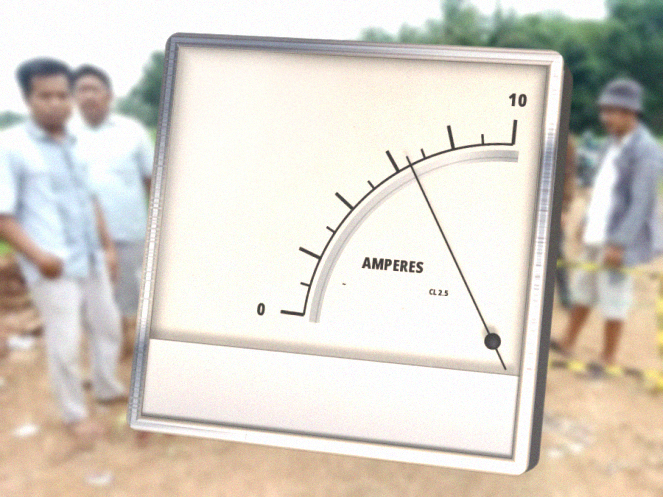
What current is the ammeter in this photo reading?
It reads 6.5 A
